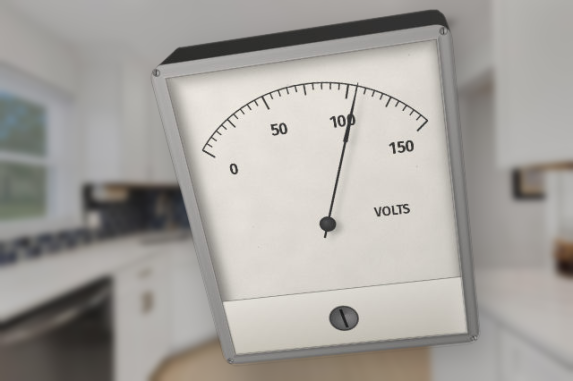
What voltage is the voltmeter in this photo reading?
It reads 105 V
